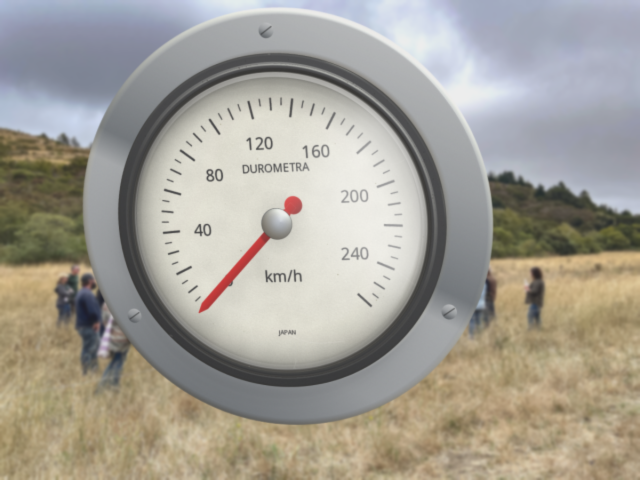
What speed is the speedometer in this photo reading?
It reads 0 km/h
